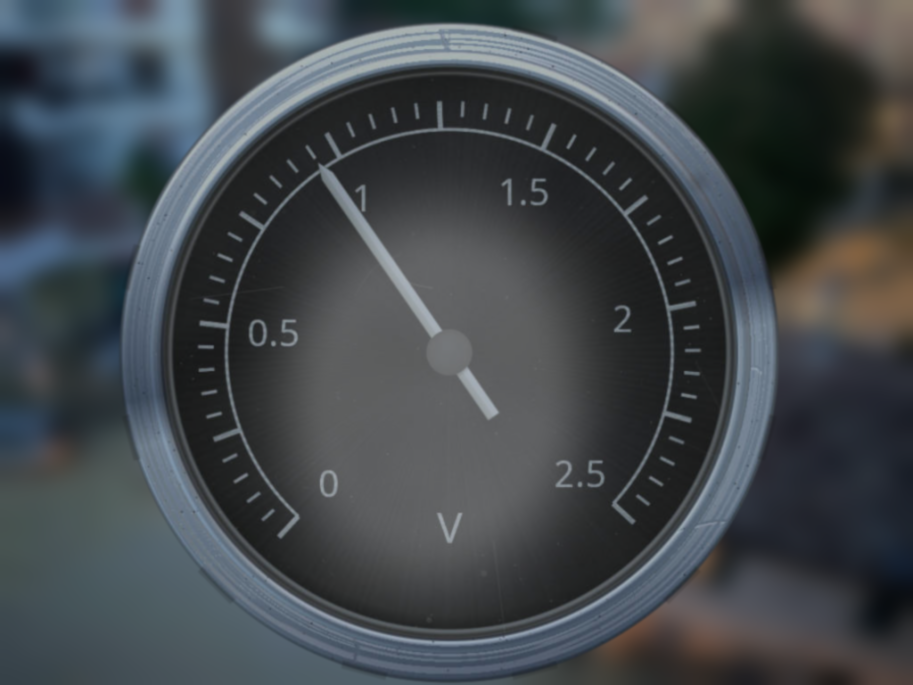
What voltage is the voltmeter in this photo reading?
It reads 0.95 V
